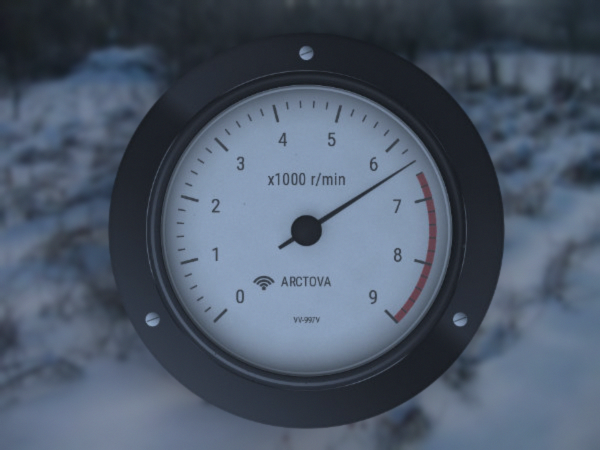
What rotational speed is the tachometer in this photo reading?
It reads 6400 rpm
